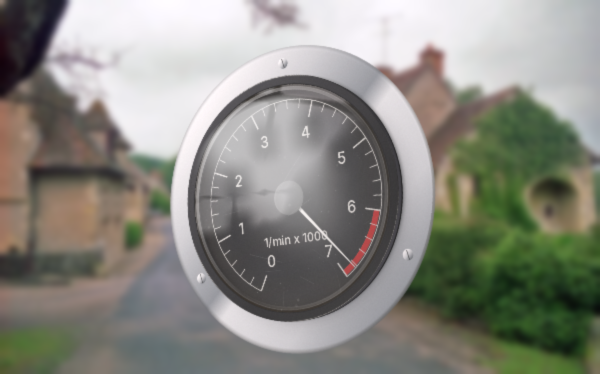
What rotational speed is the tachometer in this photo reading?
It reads 6800 rpm
